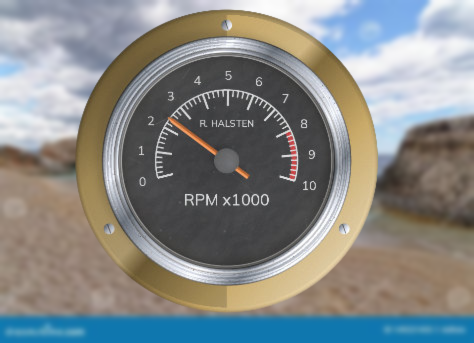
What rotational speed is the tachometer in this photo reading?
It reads 2400 rpm
